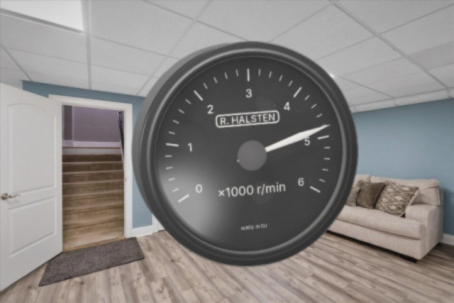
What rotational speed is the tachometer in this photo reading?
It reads 4800 rpm
